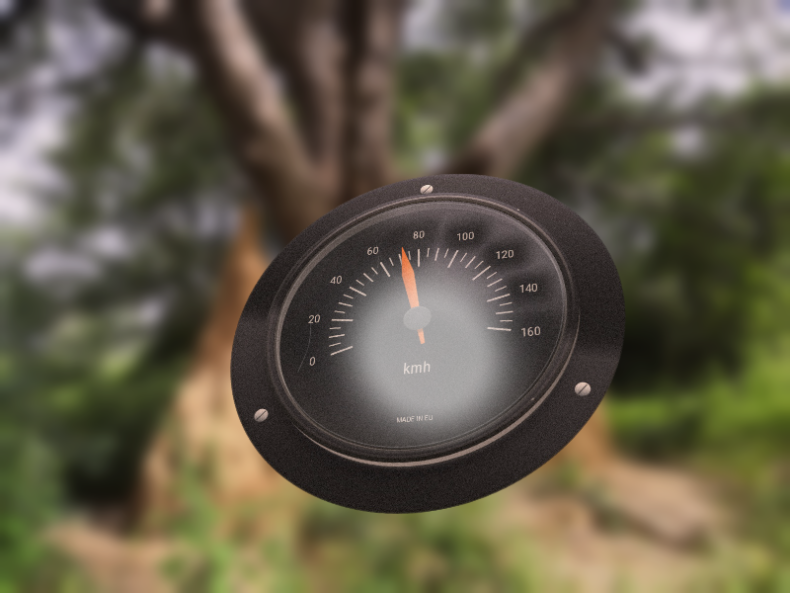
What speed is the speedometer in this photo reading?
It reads 72.5 km/h
